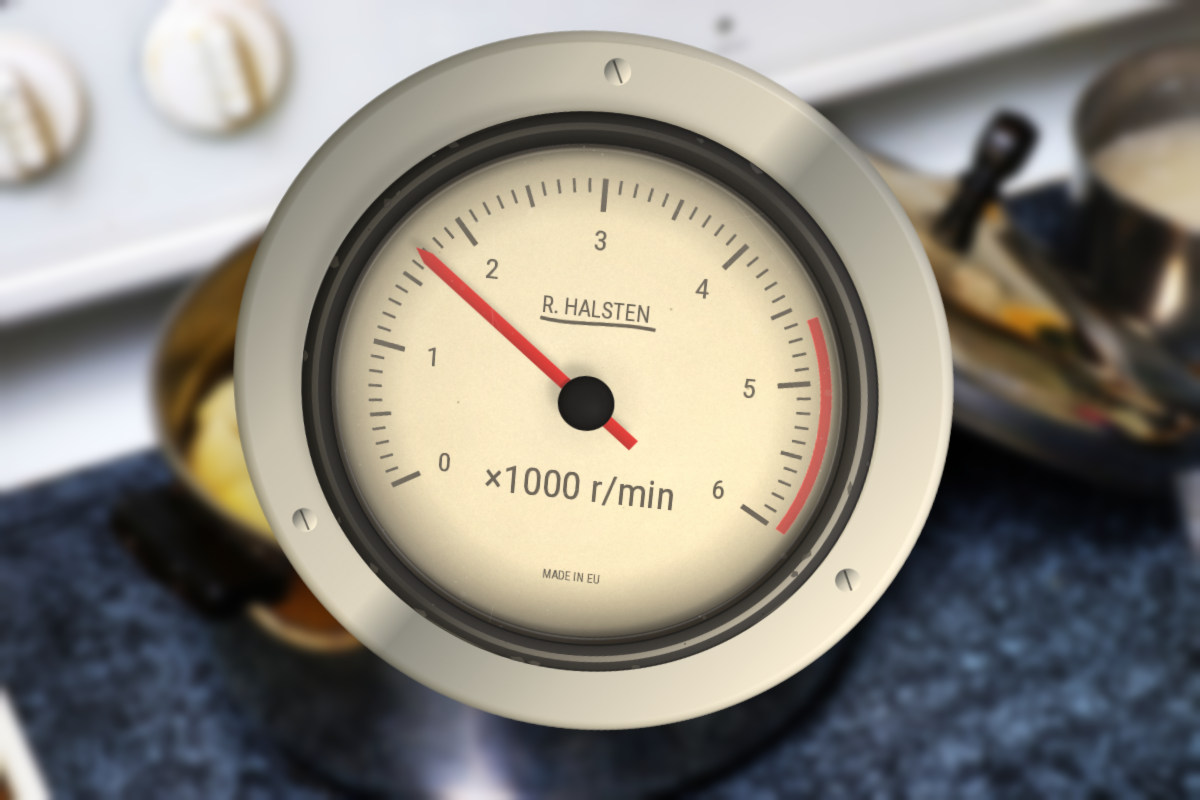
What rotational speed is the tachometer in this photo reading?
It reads 1700 rpm
